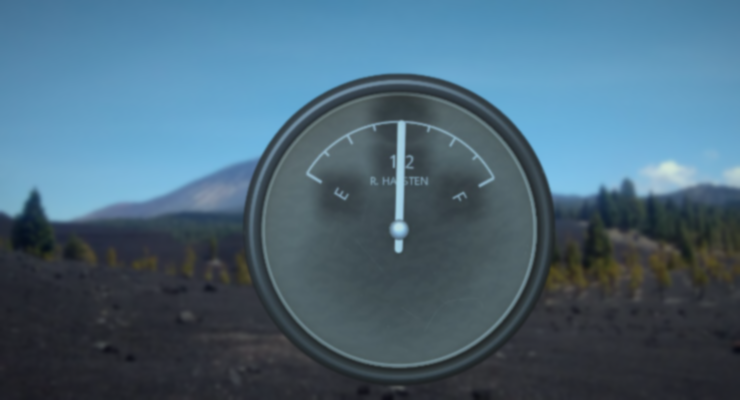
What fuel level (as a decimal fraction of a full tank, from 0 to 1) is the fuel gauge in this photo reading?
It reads 0.5
